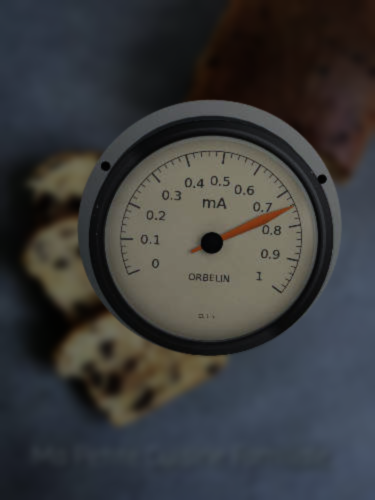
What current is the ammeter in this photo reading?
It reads 0.74 mA
